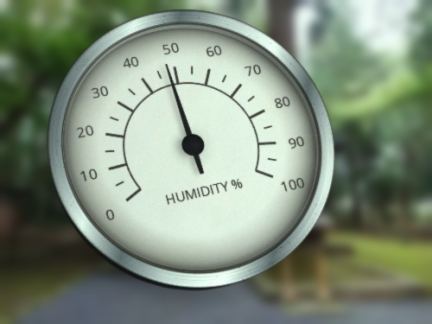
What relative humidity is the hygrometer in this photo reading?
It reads 47.5 %
